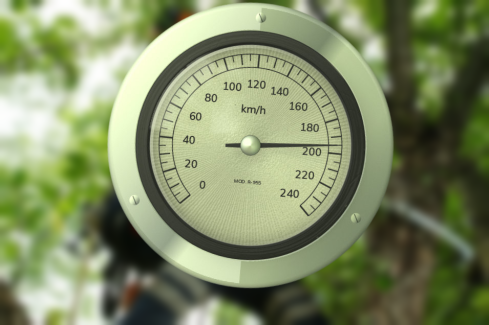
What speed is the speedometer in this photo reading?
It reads 195 km/h
